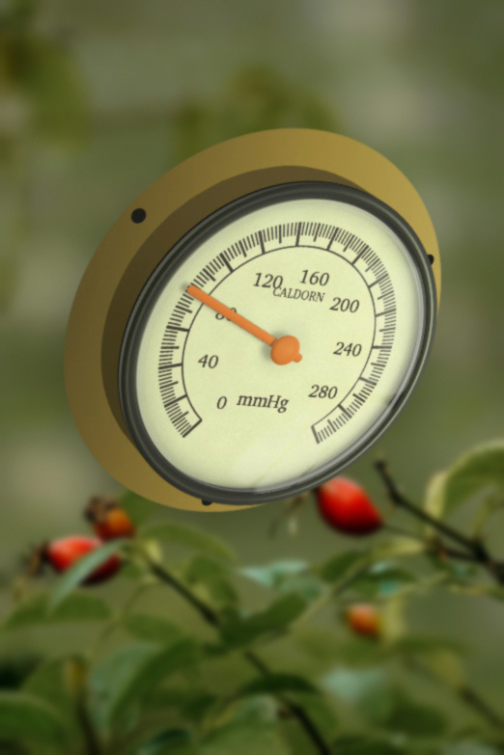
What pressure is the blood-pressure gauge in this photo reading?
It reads 80 mmHg
